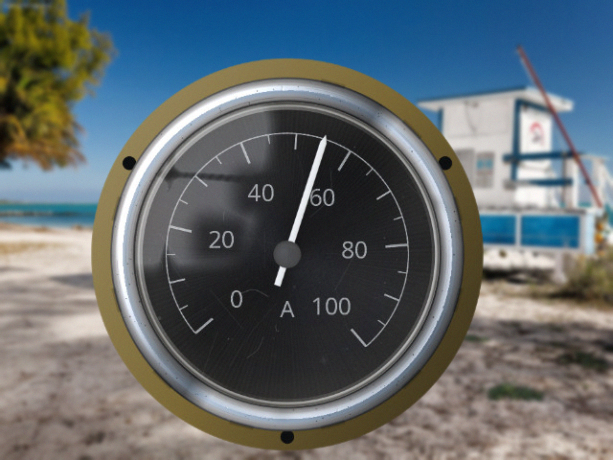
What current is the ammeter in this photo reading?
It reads 55 A
